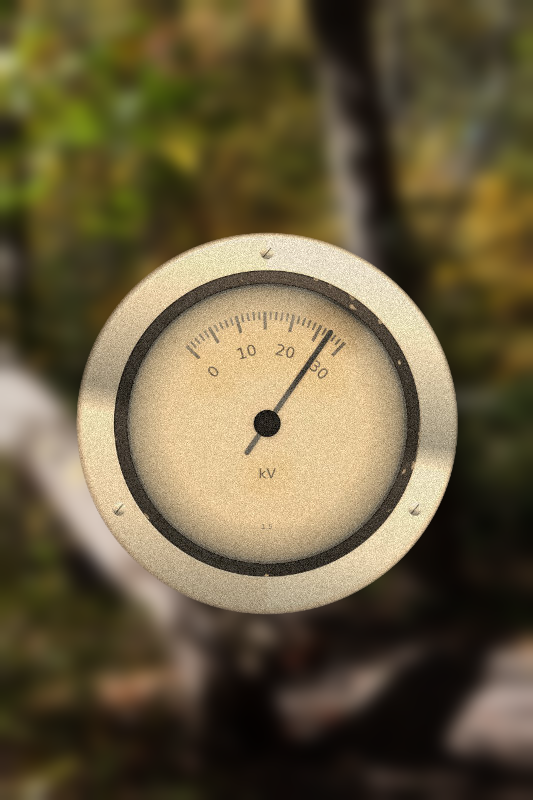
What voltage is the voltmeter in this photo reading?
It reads 27 kV
